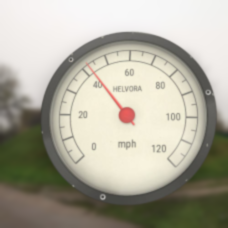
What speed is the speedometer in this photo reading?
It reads 42.5 mph
